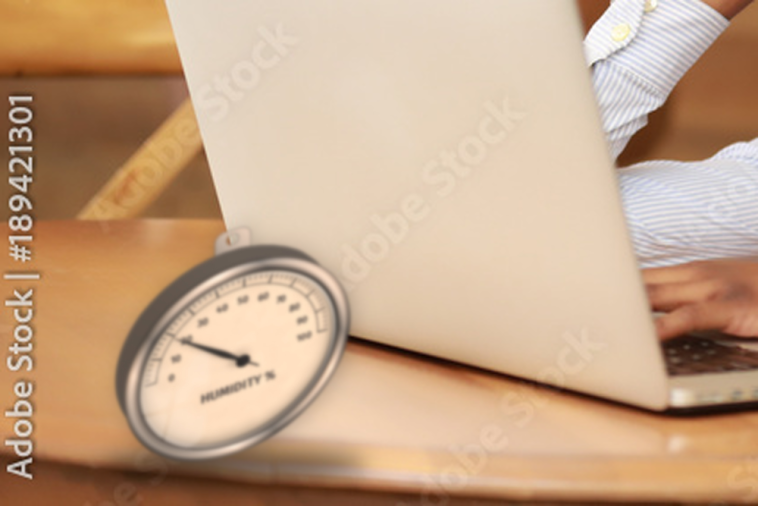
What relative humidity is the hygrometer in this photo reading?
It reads 20 %
